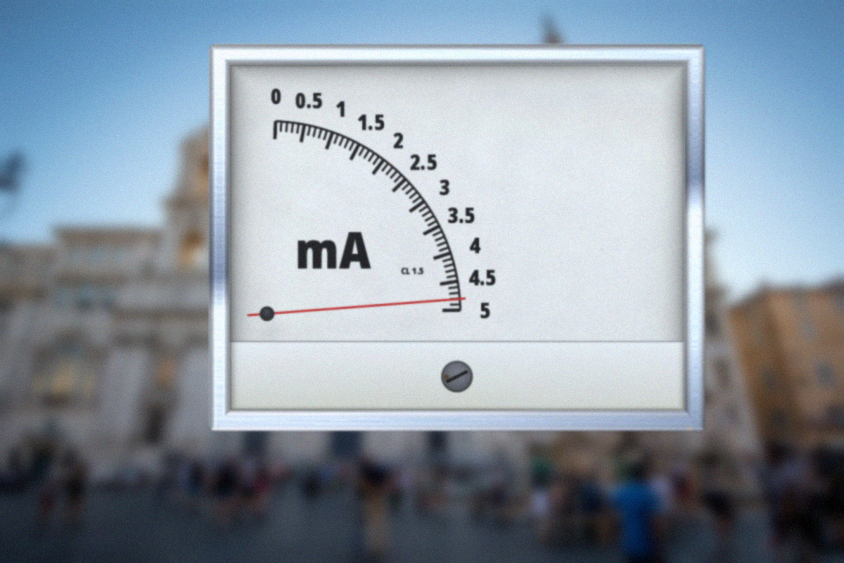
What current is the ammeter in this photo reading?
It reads 4.8 mA
